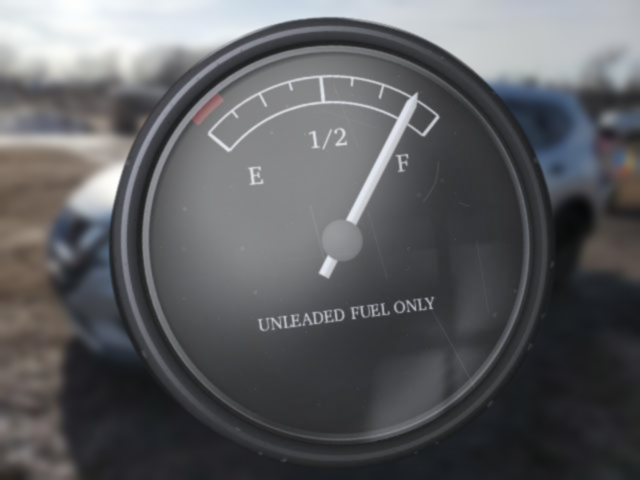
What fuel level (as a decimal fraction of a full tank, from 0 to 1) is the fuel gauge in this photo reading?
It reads 0.875
